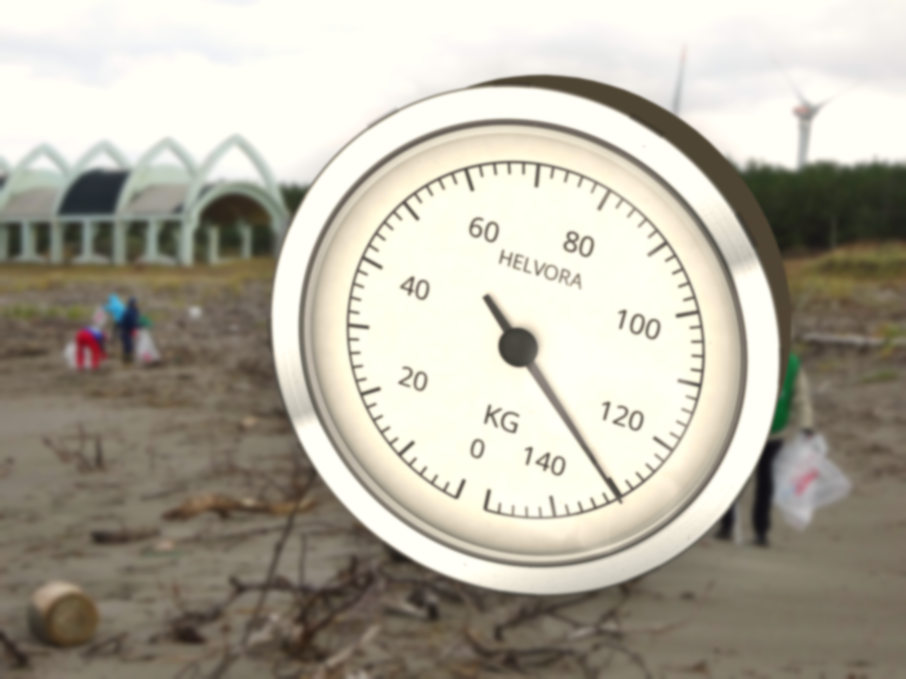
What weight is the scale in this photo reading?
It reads 130 kg
